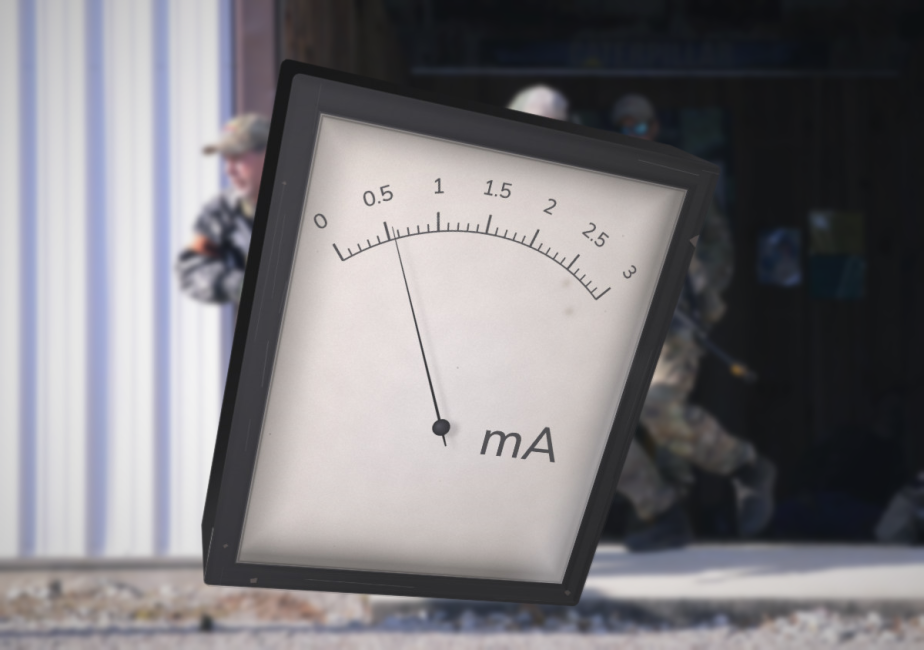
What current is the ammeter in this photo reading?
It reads 0.55 mA
